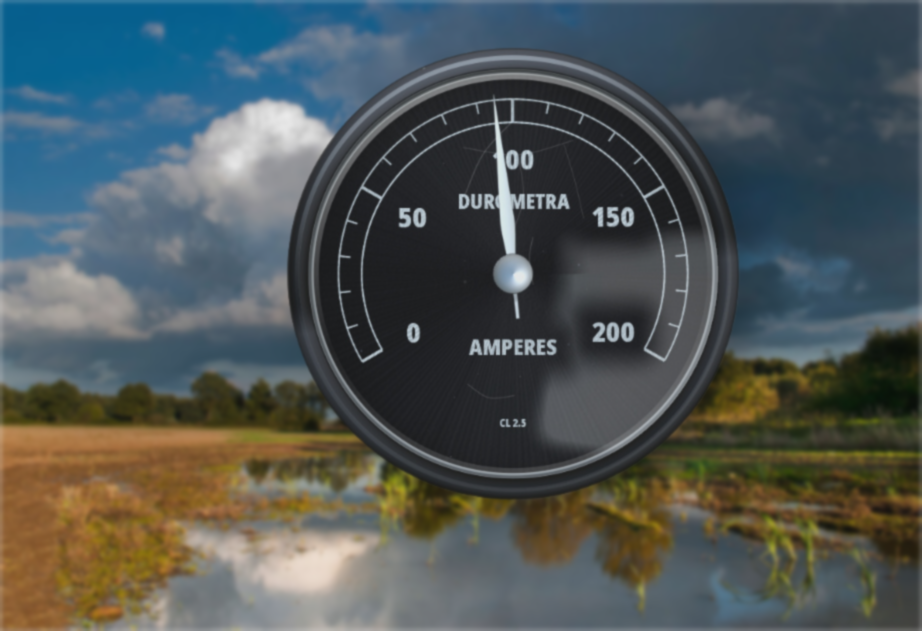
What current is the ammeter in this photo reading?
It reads 95 A
